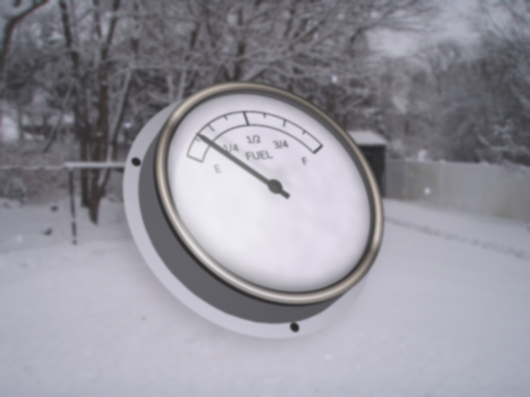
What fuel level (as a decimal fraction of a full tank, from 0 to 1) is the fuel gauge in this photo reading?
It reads 0.125
